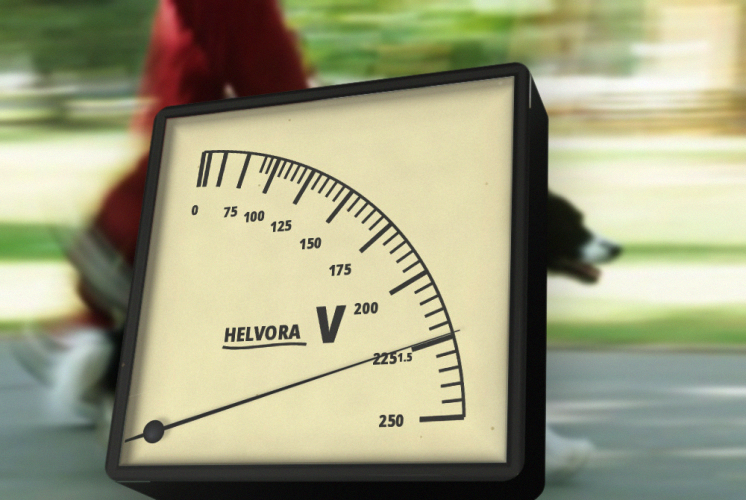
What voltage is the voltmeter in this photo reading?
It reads 225 V
